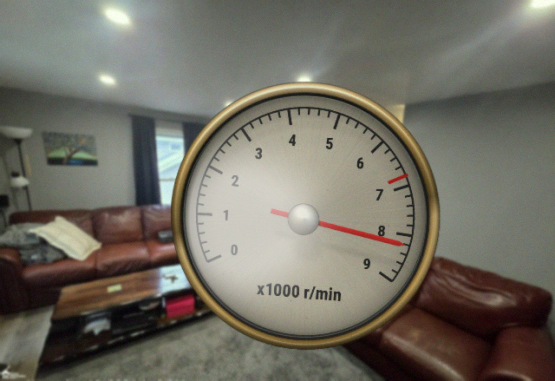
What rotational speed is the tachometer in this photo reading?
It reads 8200 rpm
